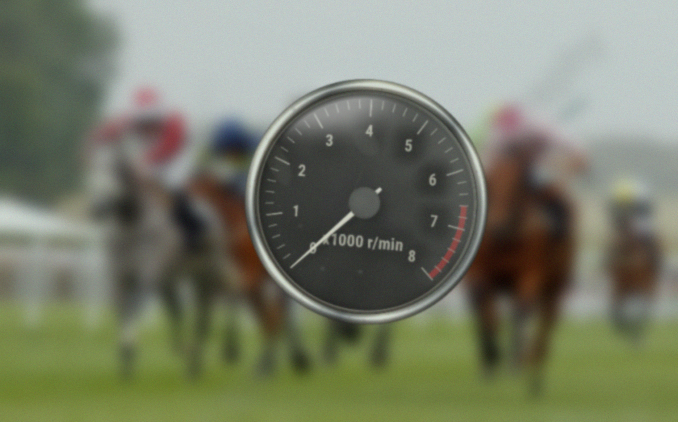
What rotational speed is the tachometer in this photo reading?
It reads 0 rpm
